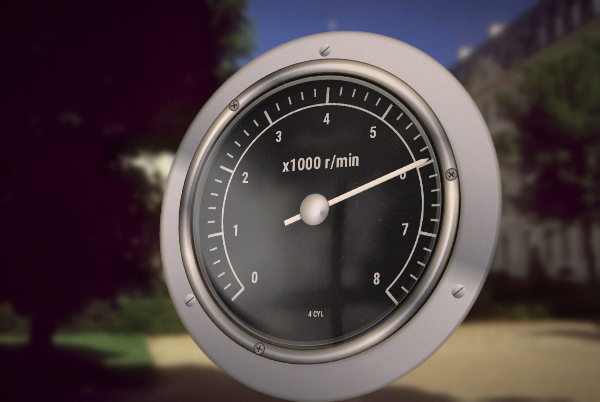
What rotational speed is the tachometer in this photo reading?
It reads 6000 rpm
